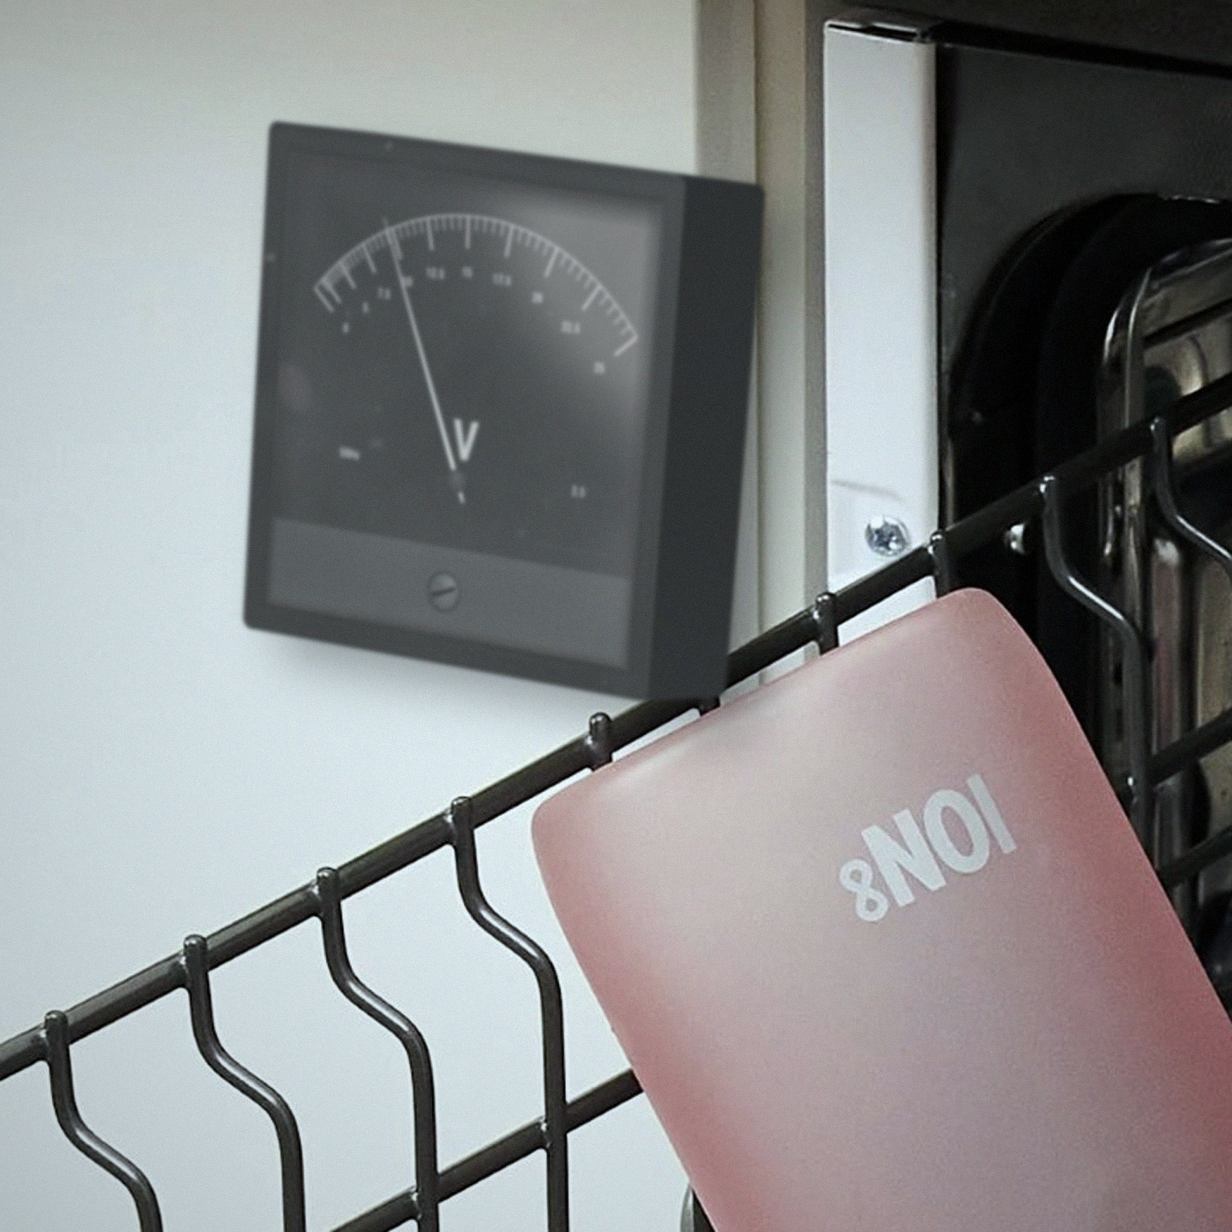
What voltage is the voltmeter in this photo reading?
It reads 10 V
